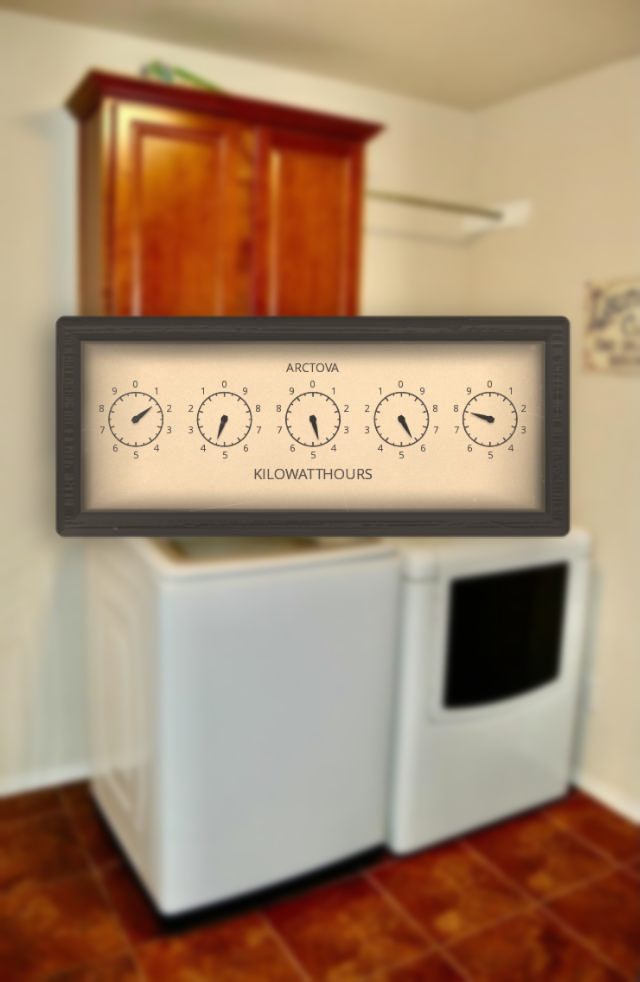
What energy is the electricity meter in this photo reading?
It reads 14458 kWh
